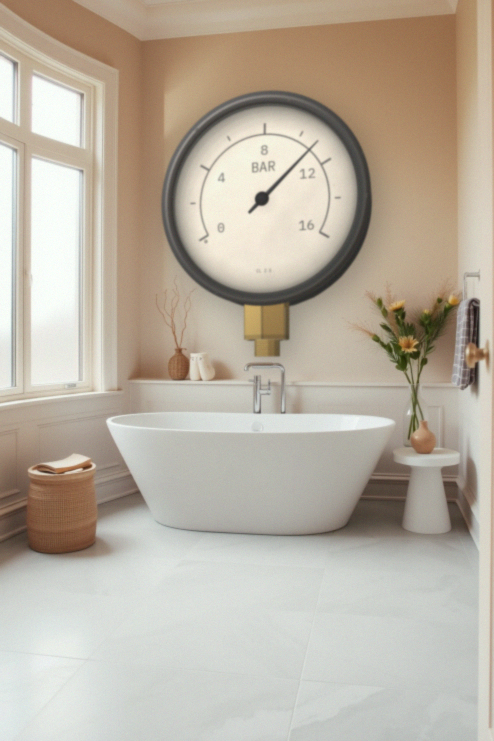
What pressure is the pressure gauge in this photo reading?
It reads 11 bar
